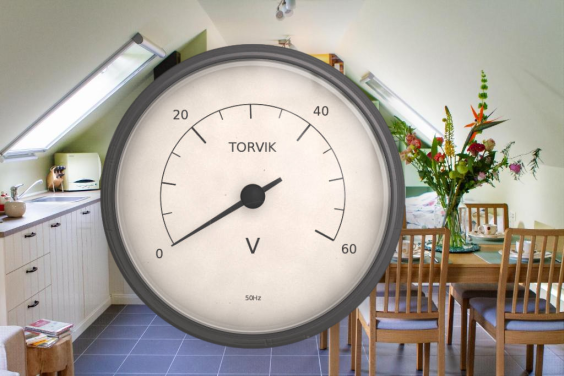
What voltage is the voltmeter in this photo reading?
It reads 0 V
